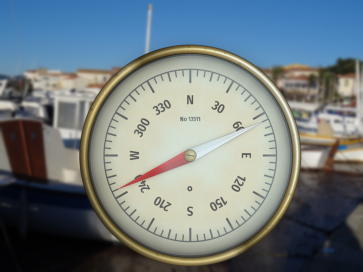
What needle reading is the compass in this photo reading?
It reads 245 °
